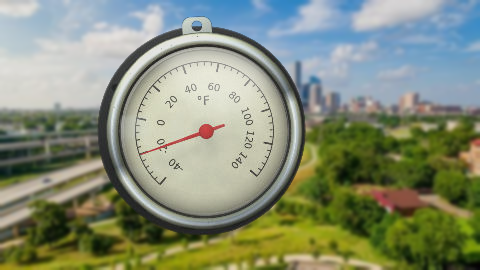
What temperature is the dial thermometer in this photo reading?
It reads -20 °F
